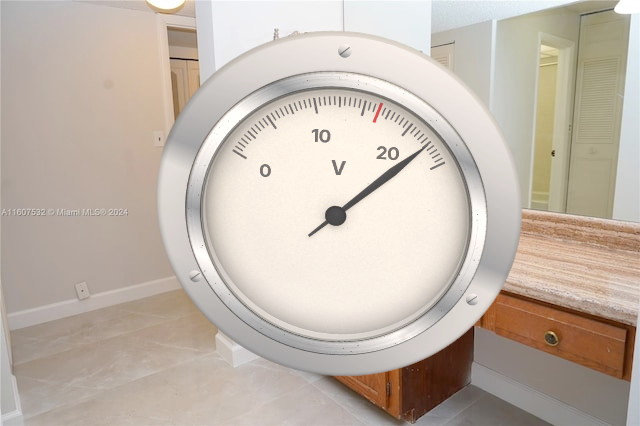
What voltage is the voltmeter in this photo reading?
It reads 22.5 V
